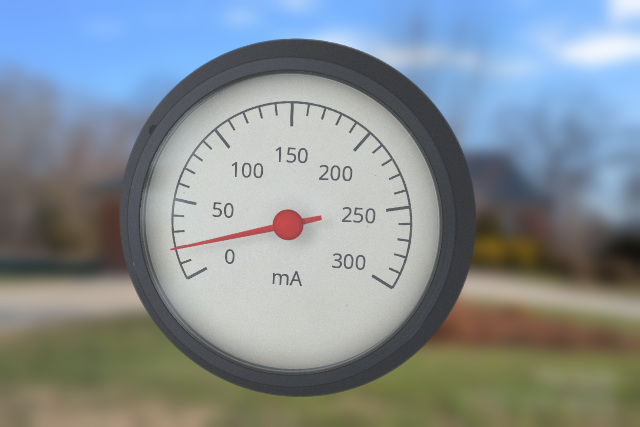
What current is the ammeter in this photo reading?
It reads 20 mA
